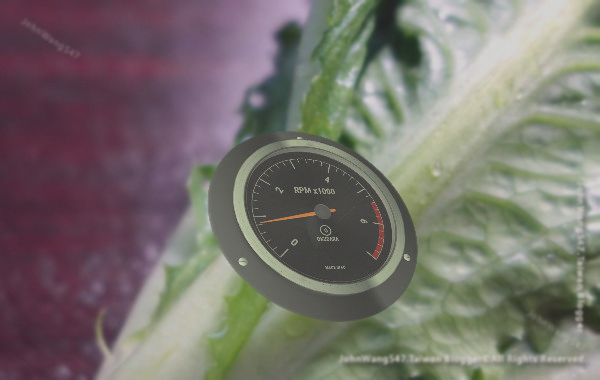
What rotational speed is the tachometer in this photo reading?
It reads 800 rpm
